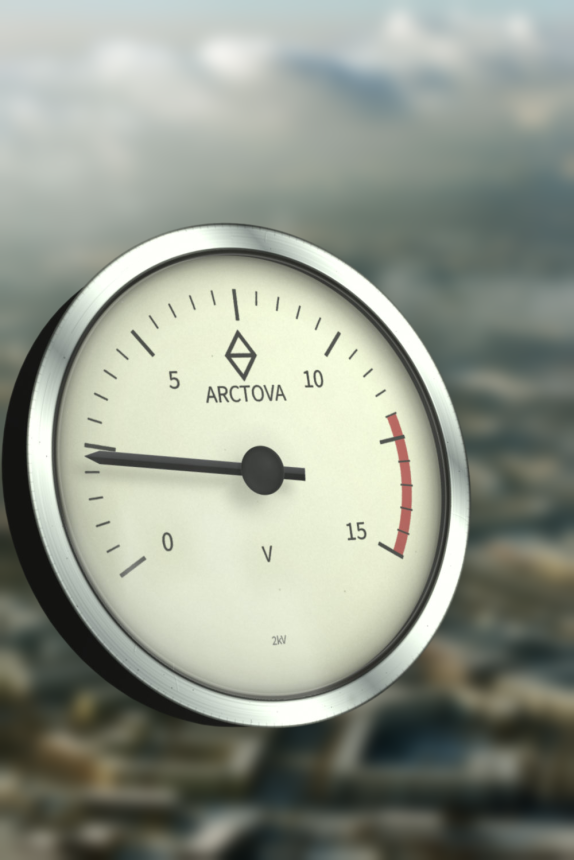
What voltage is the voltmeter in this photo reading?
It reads 2.25 V
